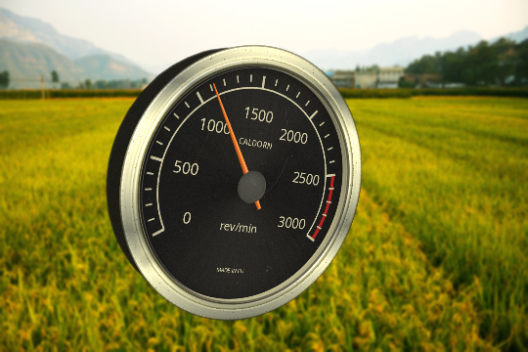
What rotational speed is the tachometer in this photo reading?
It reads 1100 rpm
